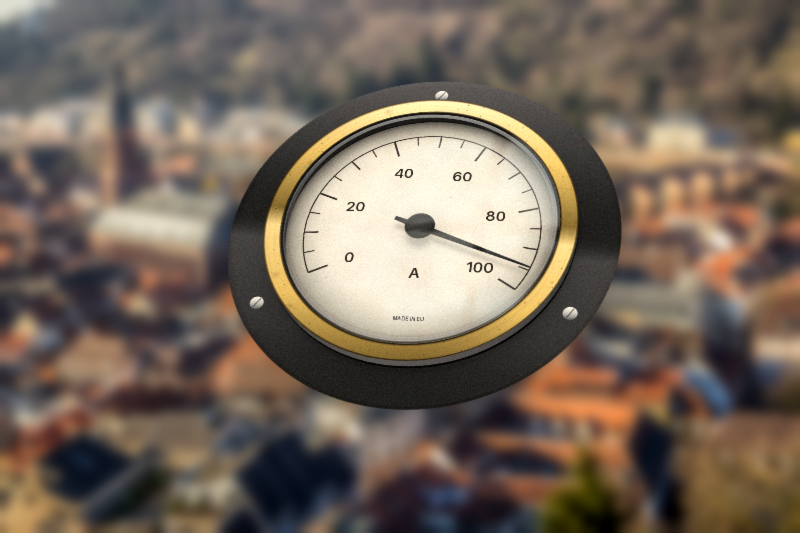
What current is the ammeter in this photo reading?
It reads 95 A
